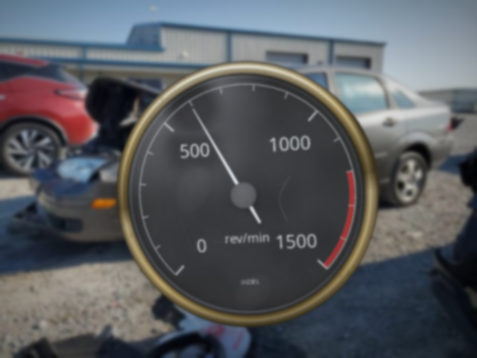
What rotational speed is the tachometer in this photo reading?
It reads 600 rpm
